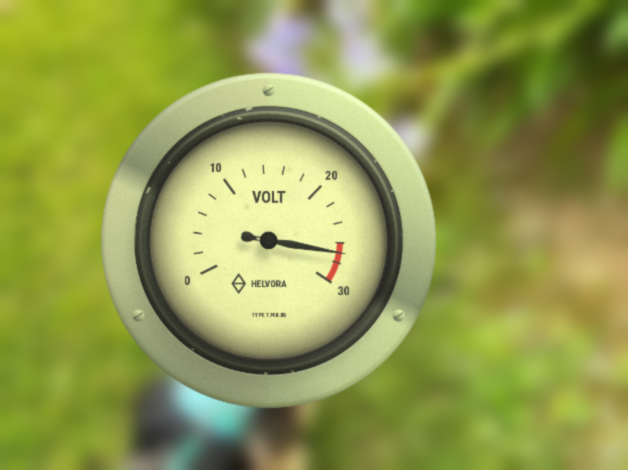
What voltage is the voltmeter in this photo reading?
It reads 27 V
